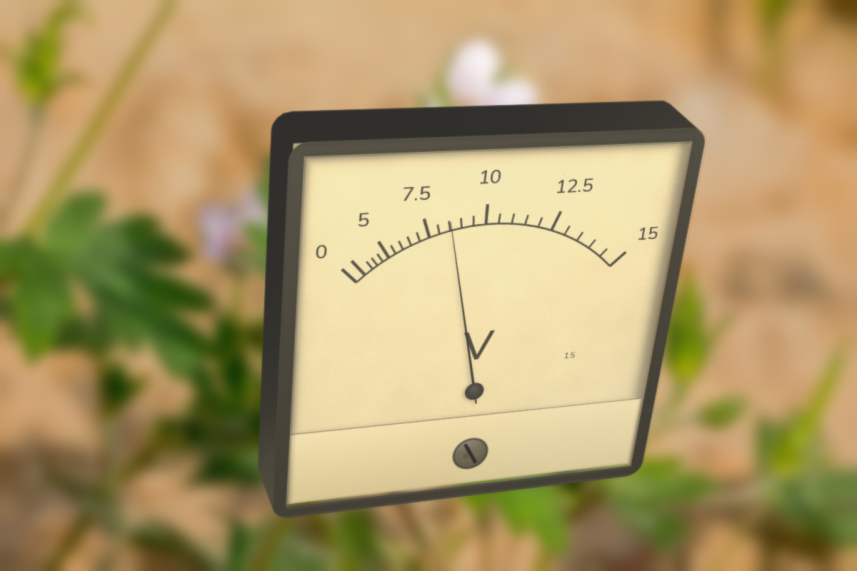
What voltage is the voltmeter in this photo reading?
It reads 8.5 V
